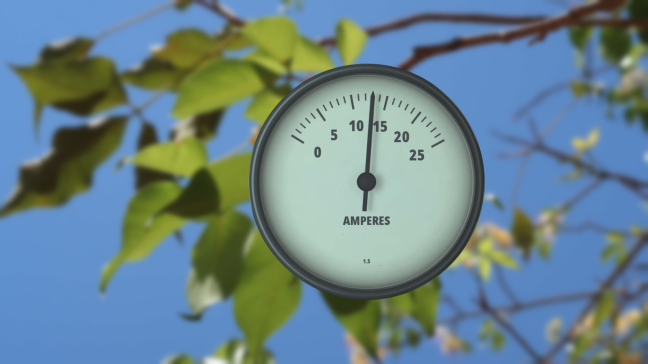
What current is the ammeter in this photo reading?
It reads 13 A
